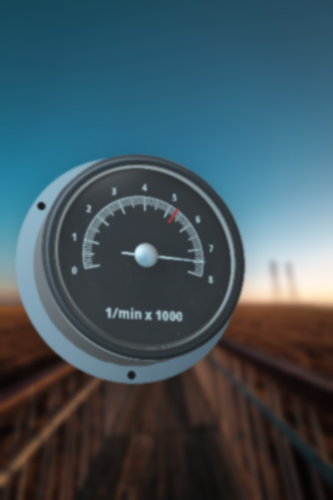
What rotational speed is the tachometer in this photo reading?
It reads 7500 rpm
